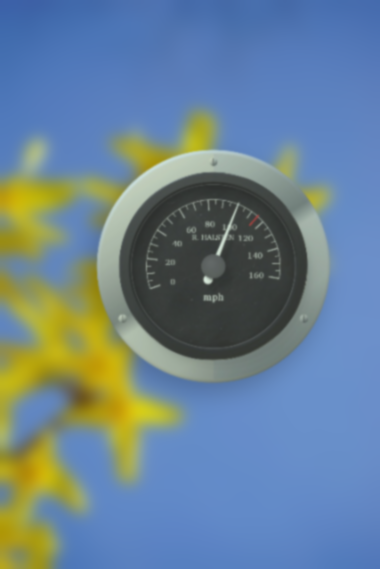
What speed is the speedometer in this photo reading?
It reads 100 mph
